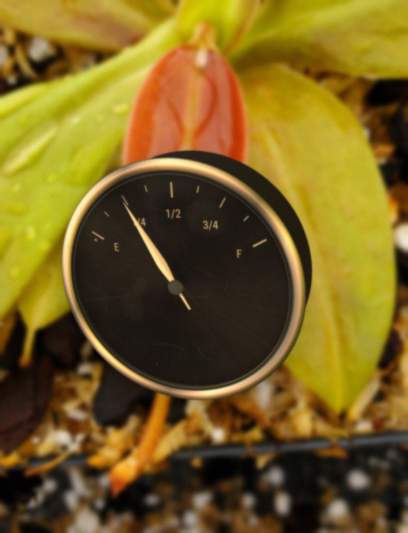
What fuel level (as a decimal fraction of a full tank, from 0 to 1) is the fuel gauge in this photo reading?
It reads 0.25
